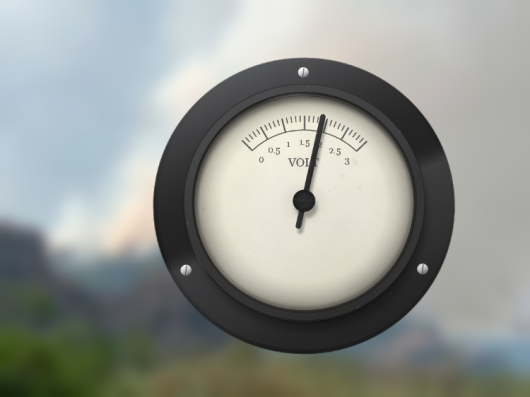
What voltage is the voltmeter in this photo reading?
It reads 1.9 V
